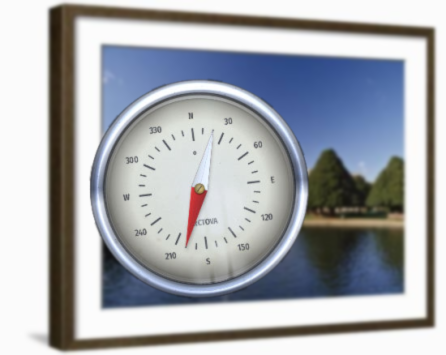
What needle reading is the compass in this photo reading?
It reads 200 °
